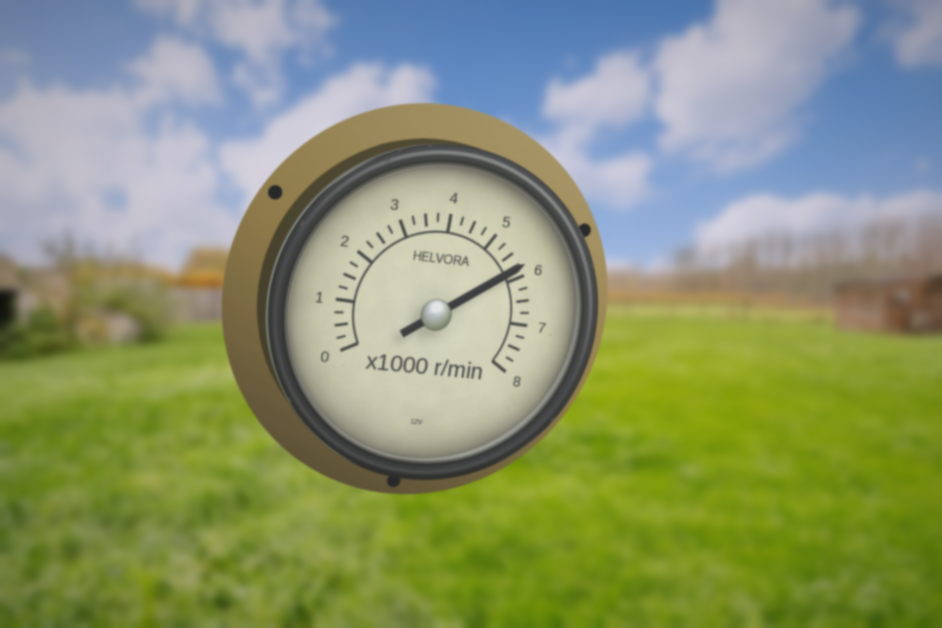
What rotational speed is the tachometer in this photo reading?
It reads 5750 rpm
